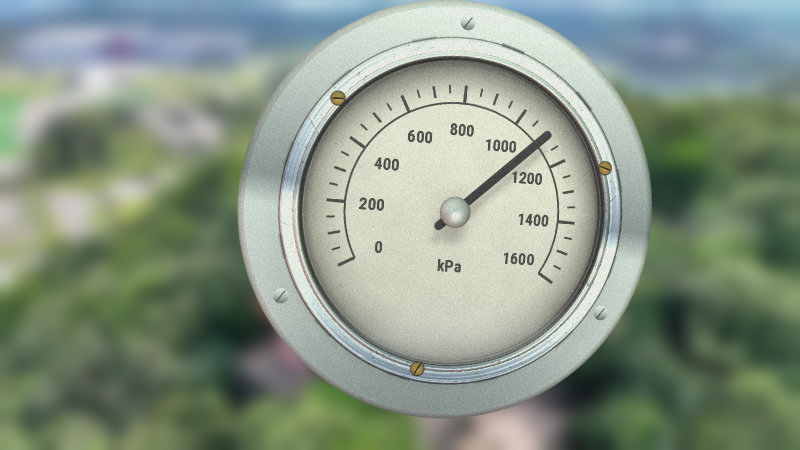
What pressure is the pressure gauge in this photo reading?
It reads 1100 kPa
